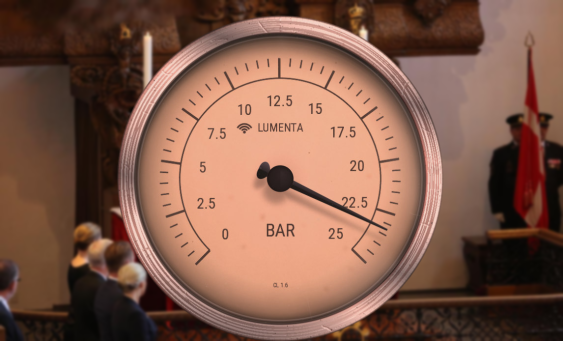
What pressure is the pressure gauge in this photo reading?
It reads 23.25 bar
